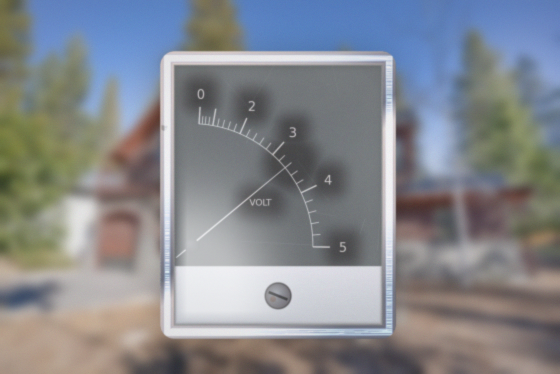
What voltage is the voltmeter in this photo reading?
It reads 3.4 V
